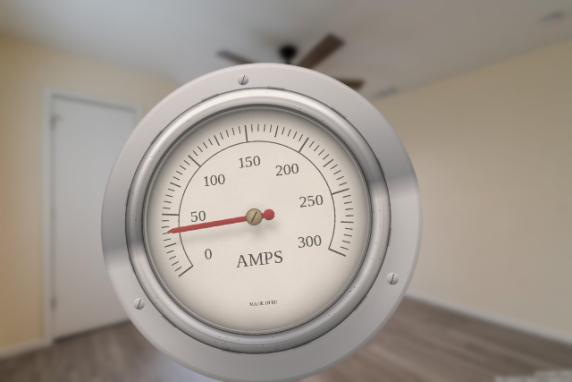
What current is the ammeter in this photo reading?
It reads 35 A
